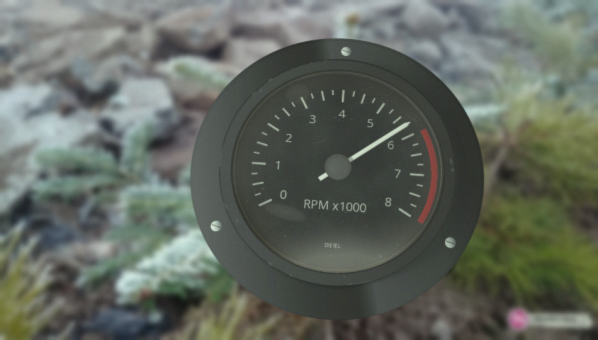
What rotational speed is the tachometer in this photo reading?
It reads 5750 rpm
